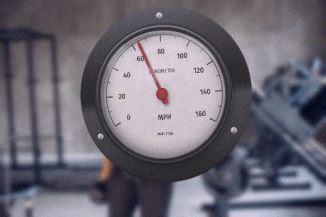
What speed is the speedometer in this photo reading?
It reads 65 mph
